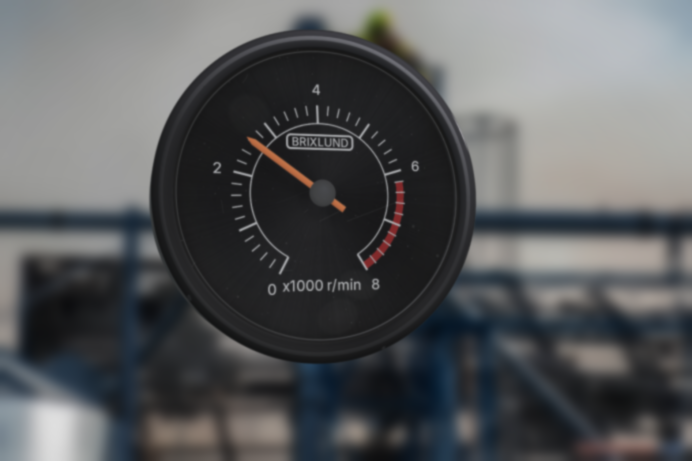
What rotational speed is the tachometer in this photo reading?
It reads 2600 rpm
